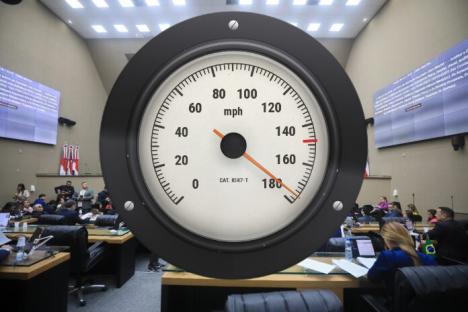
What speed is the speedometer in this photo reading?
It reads 176 mph
